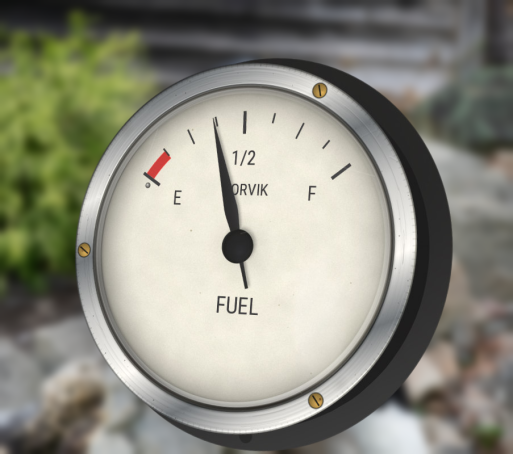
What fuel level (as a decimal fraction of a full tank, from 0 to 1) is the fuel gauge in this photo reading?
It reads 0.375
